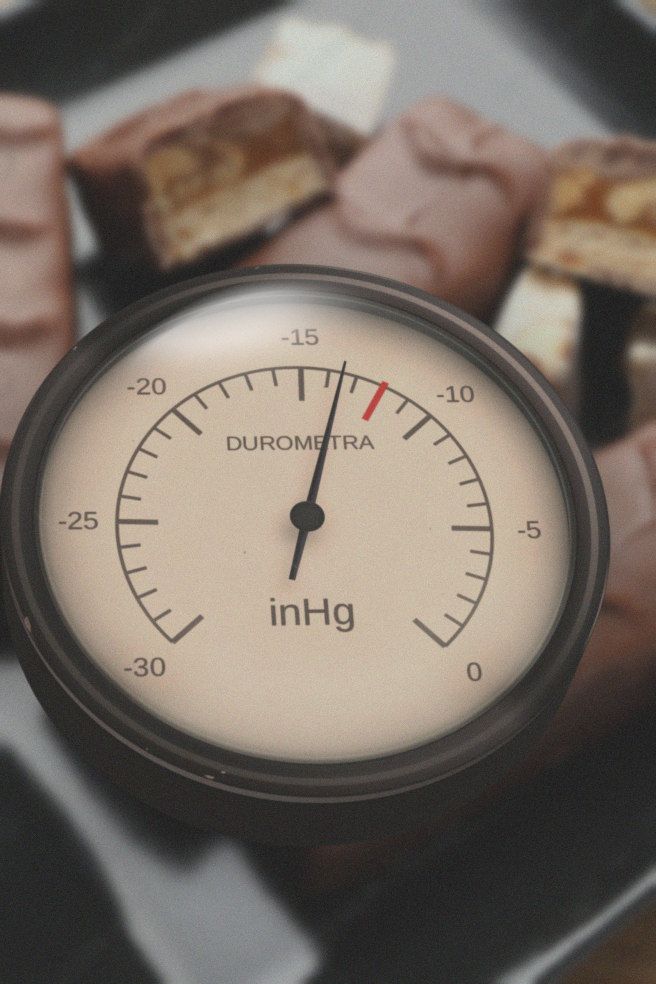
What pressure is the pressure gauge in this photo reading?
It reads -13.5 inHg
